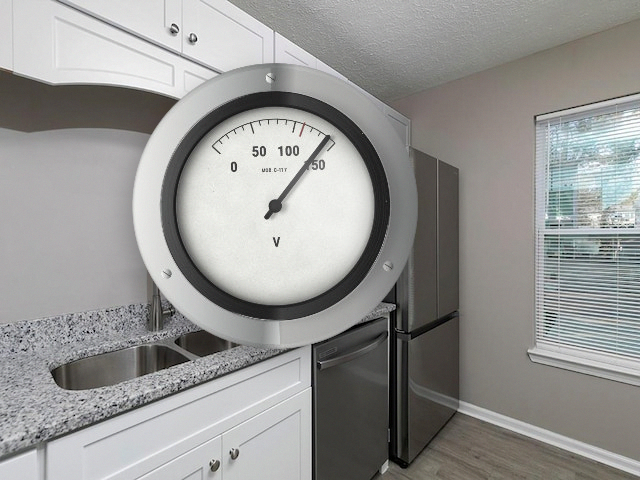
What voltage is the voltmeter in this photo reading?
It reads 140 V
